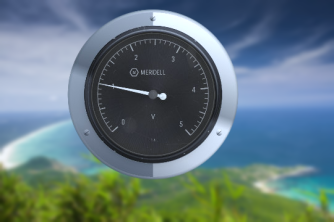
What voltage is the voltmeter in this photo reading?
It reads 1 V
